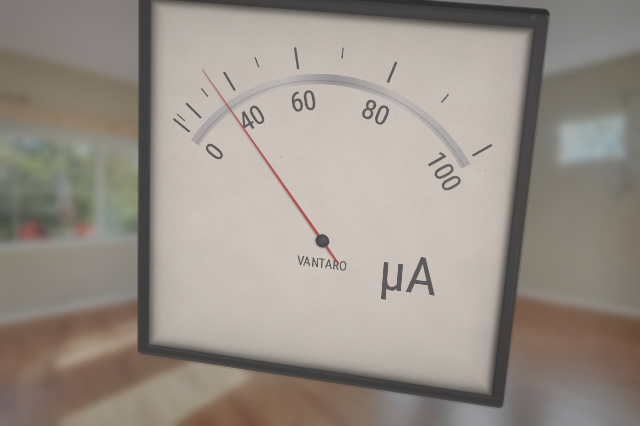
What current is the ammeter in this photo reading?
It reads 35 µA
